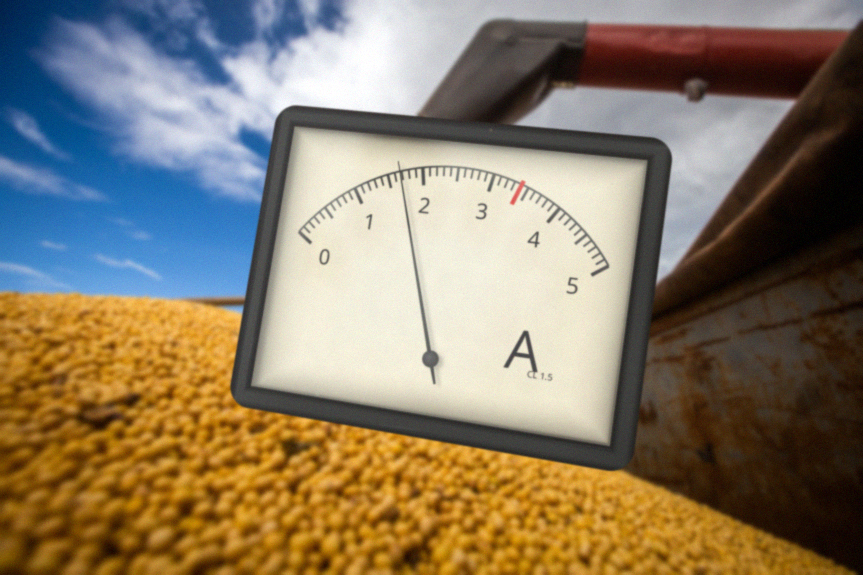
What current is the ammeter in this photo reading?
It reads 1.7 A
